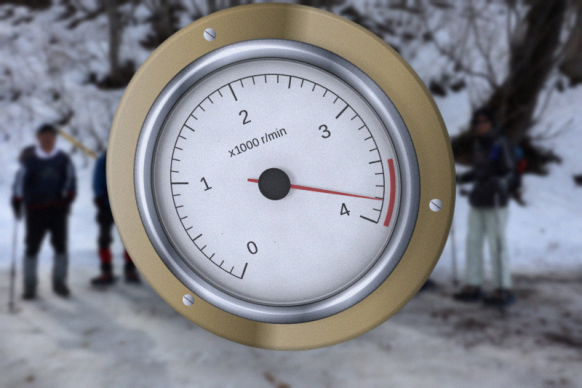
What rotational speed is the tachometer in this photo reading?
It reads 3800 rpm
